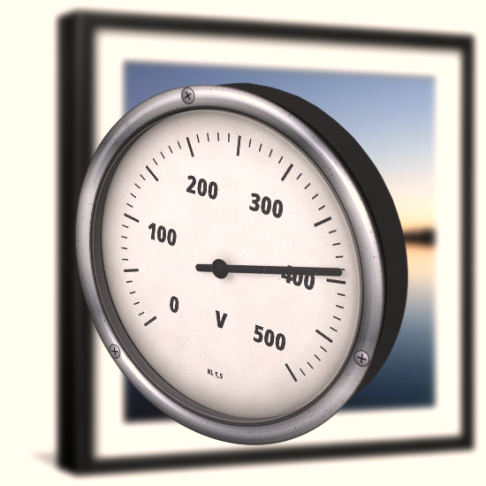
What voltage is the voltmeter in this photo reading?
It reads 390 V
